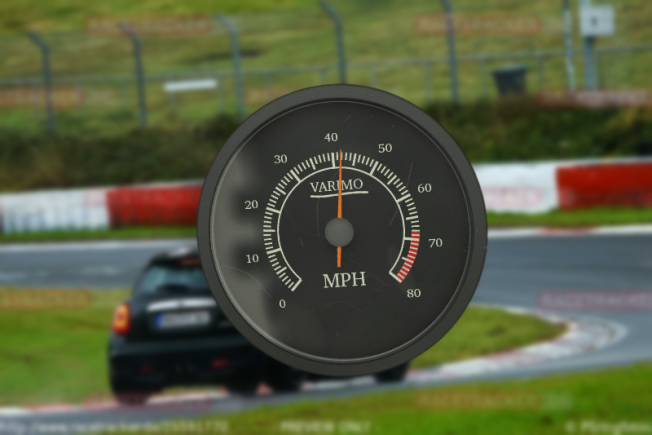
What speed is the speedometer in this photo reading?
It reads 42 mph
